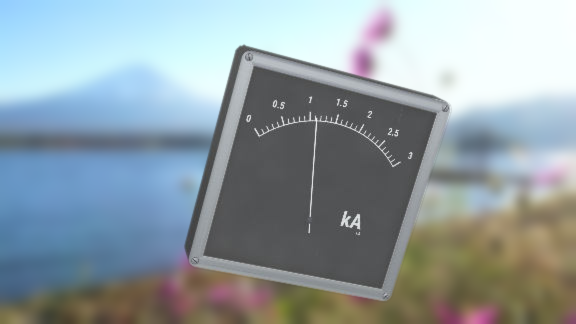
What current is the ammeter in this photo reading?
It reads 1.1 kA
